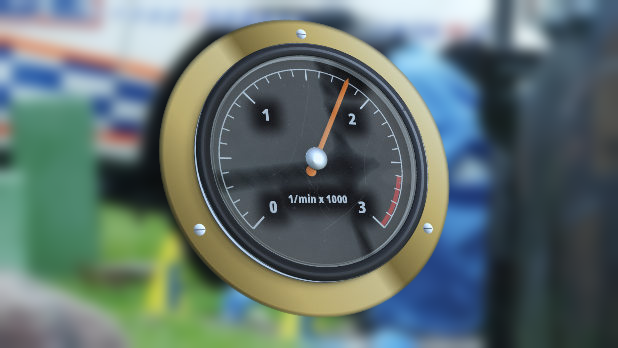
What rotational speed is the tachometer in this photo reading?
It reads 1800 rpm
